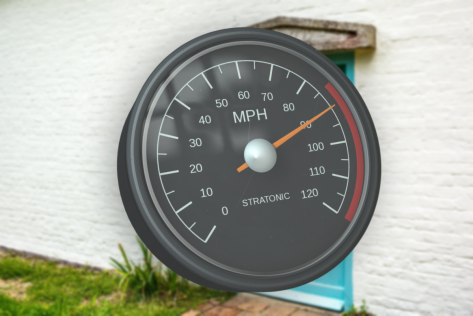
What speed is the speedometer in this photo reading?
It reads 90 mph
